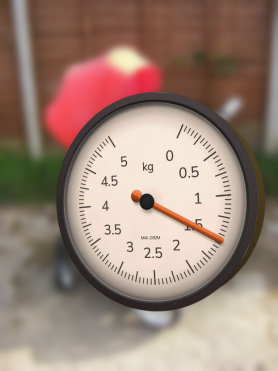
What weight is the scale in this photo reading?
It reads 1.5 kg
